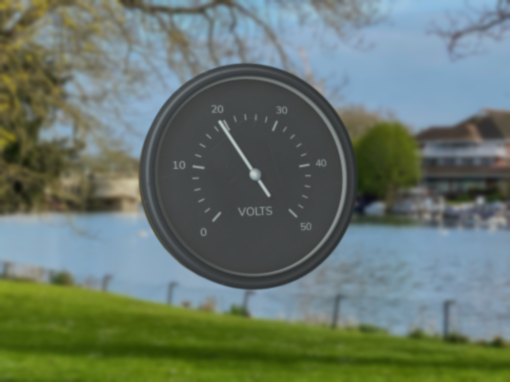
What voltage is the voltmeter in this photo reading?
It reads 19 V
